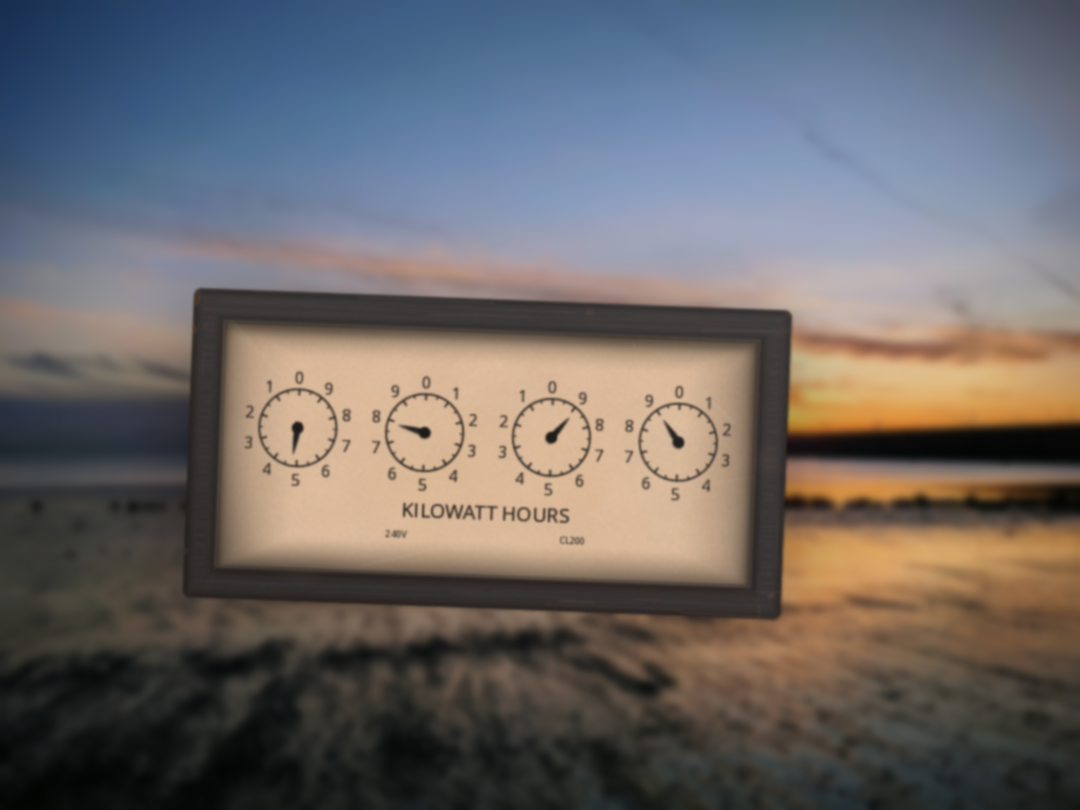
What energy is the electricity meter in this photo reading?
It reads 4789 kWh
